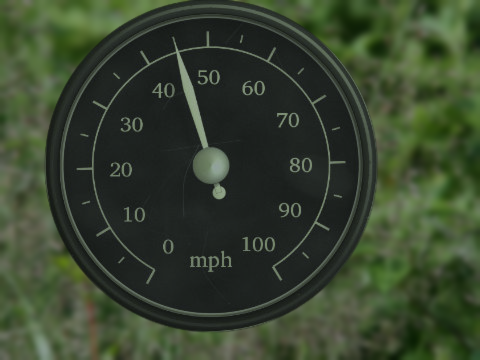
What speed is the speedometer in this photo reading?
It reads 45 mph
